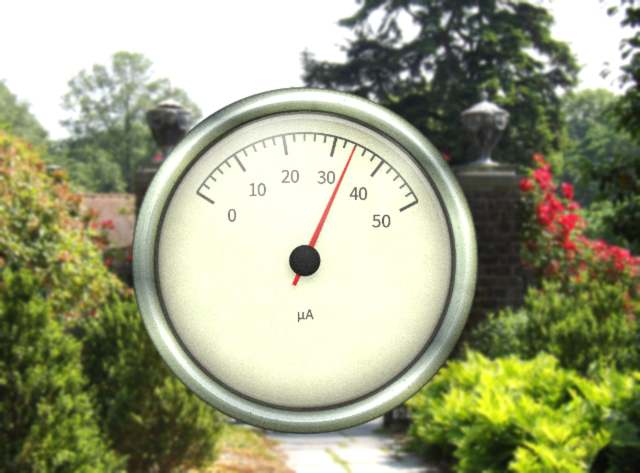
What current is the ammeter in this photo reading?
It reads 34 µA
